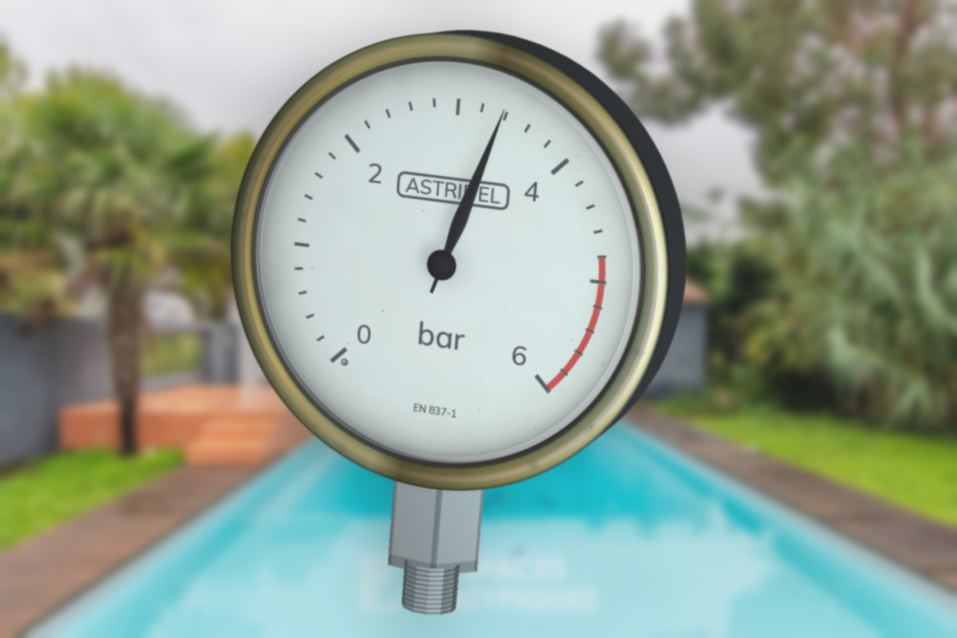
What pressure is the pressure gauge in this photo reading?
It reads 3.4 bar
